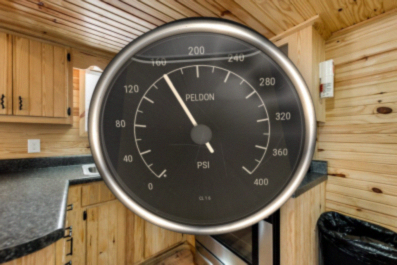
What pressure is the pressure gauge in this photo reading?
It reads 160 psi
